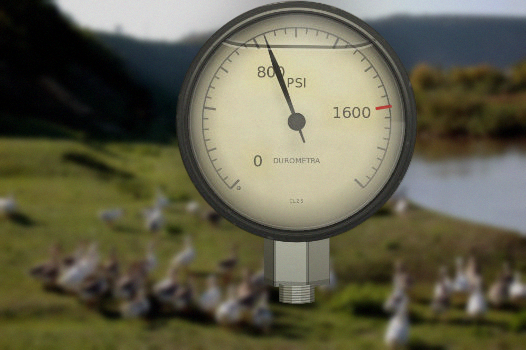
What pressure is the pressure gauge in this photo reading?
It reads 850 psi
